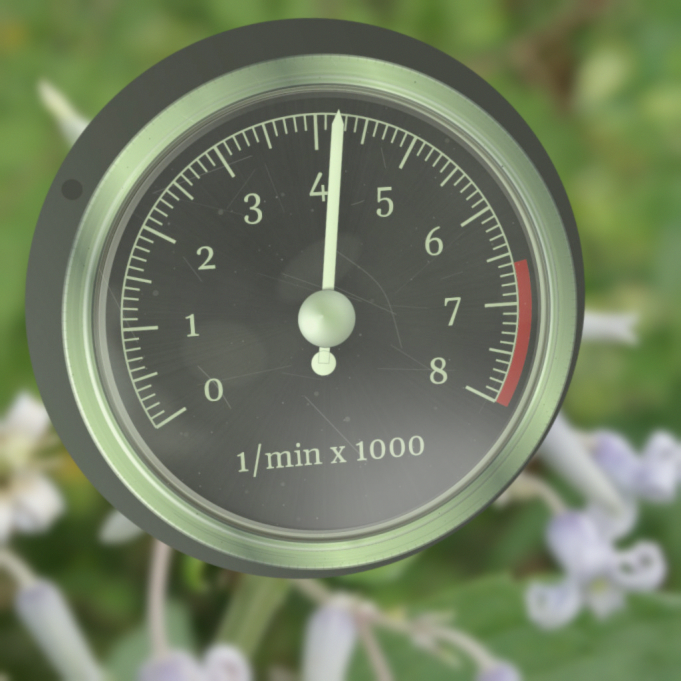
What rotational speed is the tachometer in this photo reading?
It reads 4200 rpm
